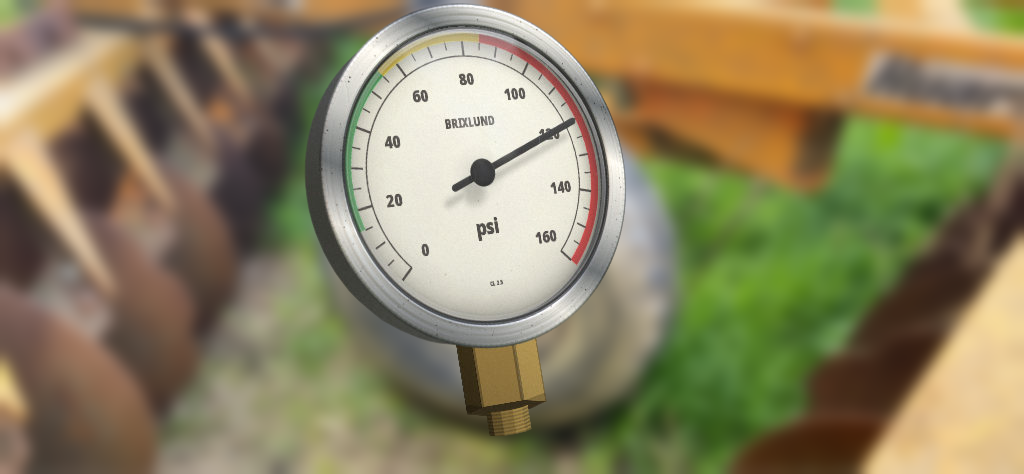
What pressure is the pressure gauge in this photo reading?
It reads 120 psi
